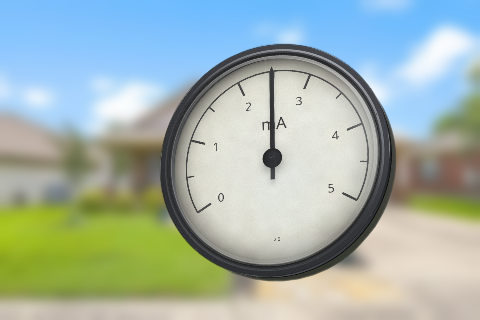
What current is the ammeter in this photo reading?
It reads 2.5 mA
